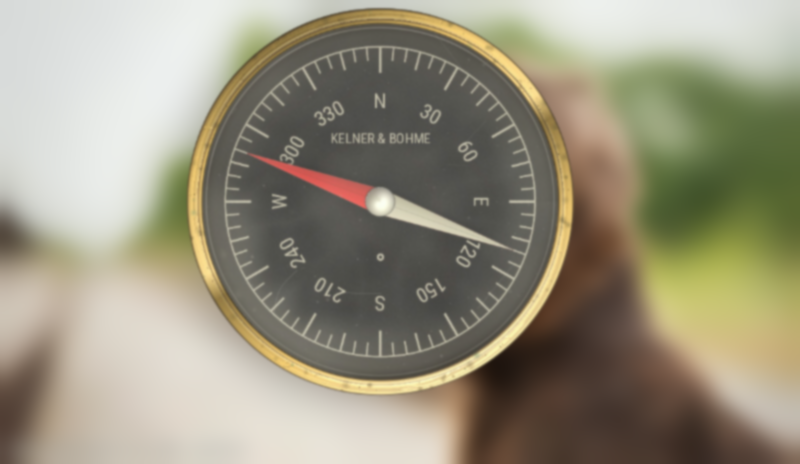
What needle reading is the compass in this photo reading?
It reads 290 °
